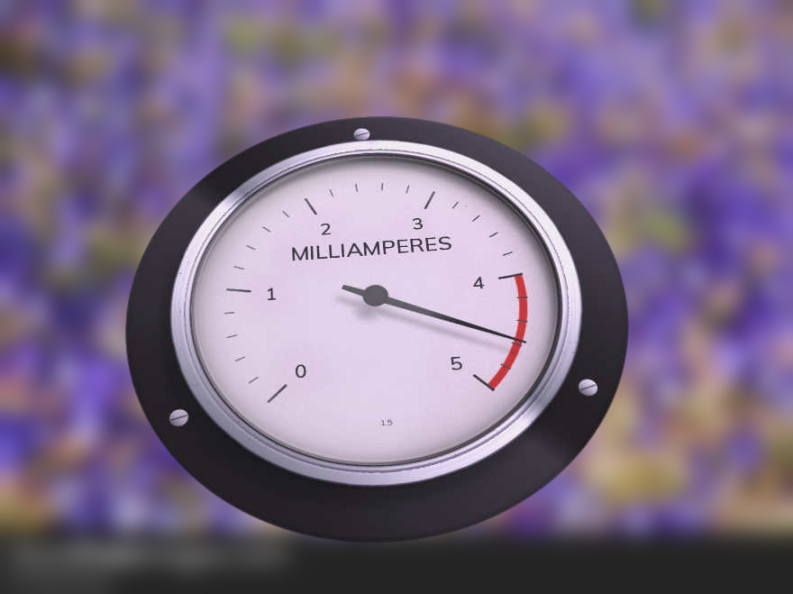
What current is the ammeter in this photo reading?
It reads 4.6 mA
